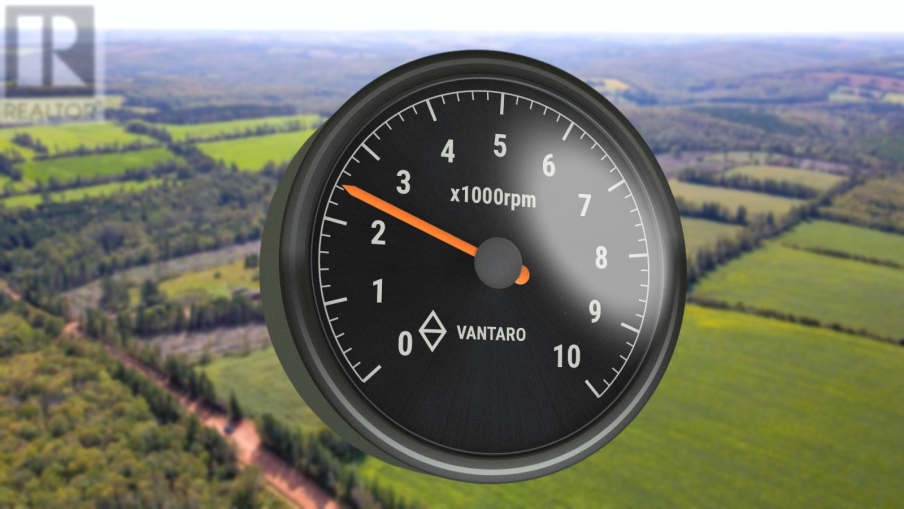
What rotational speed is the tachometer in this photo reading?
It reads 2400 rpm
